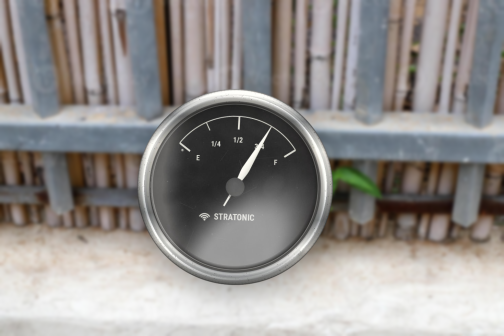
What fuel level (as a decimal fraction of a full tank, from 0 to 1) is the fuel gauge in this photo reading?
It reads 0.75
